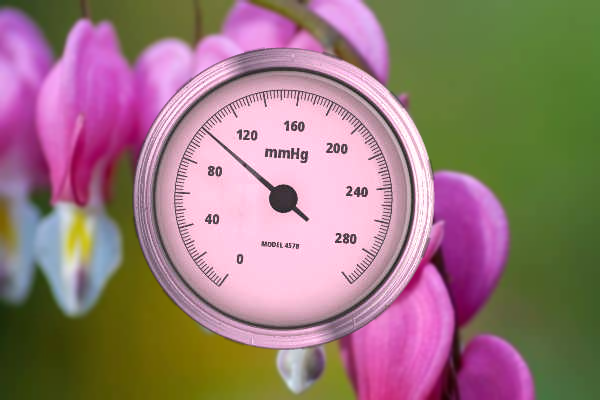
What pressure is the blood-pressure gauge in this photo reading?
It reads 100 mmHg
